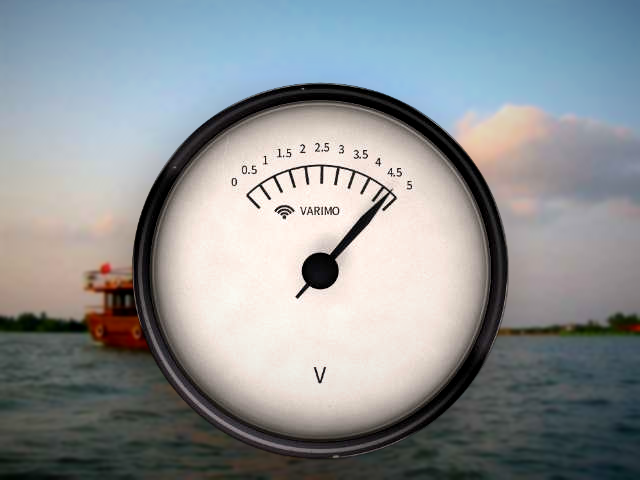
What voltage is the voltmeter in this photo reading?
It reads 4.75 V
